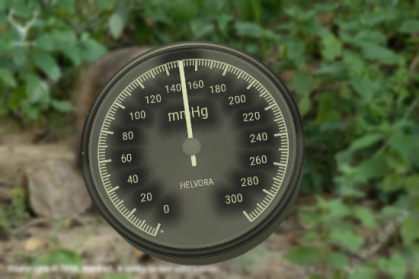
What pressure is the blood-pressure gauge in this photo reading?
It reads 150 mmHg
